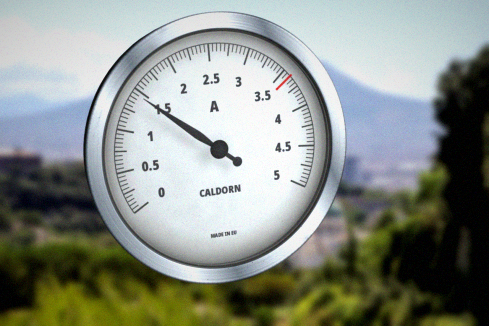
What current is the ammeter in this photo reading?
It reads 1.45 A
